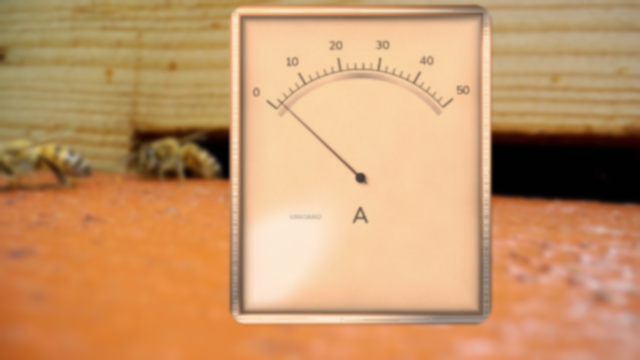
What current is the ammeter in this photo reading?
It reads 2 A
